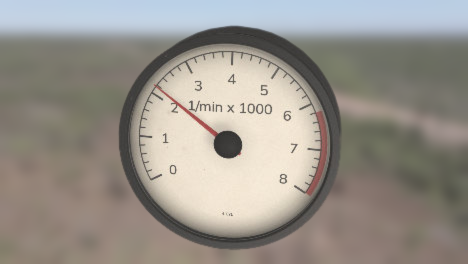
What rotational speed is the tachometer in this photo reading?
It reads 2200 rpm
